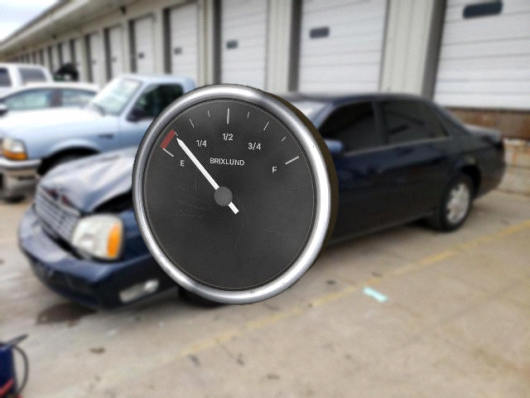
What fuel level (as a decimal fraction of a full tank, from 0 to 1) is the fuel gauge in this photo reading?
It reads 0.125
